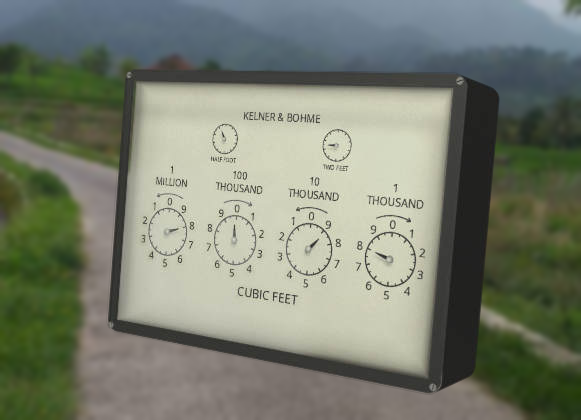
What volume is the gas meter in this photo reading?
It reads 798800 ft³
